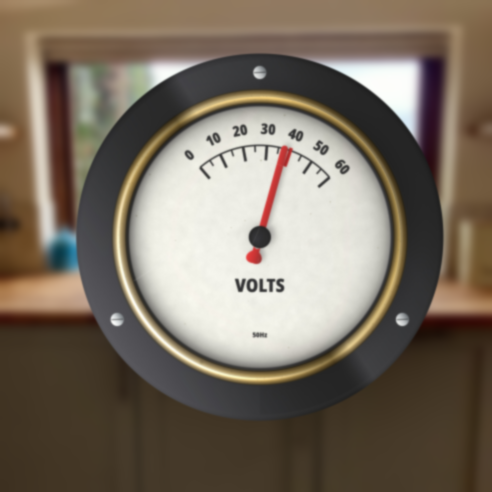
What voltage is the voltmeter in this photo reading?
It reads 37.5 V
